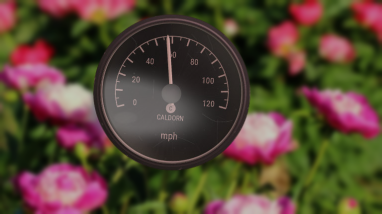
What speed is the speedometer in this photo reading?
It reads 57.5 mph
